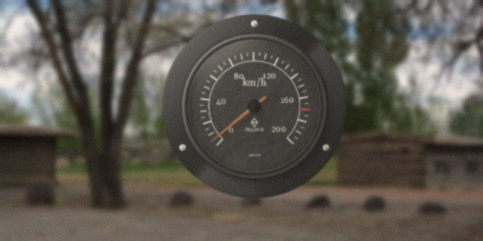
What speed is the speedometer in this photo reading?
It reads 5 km/h
